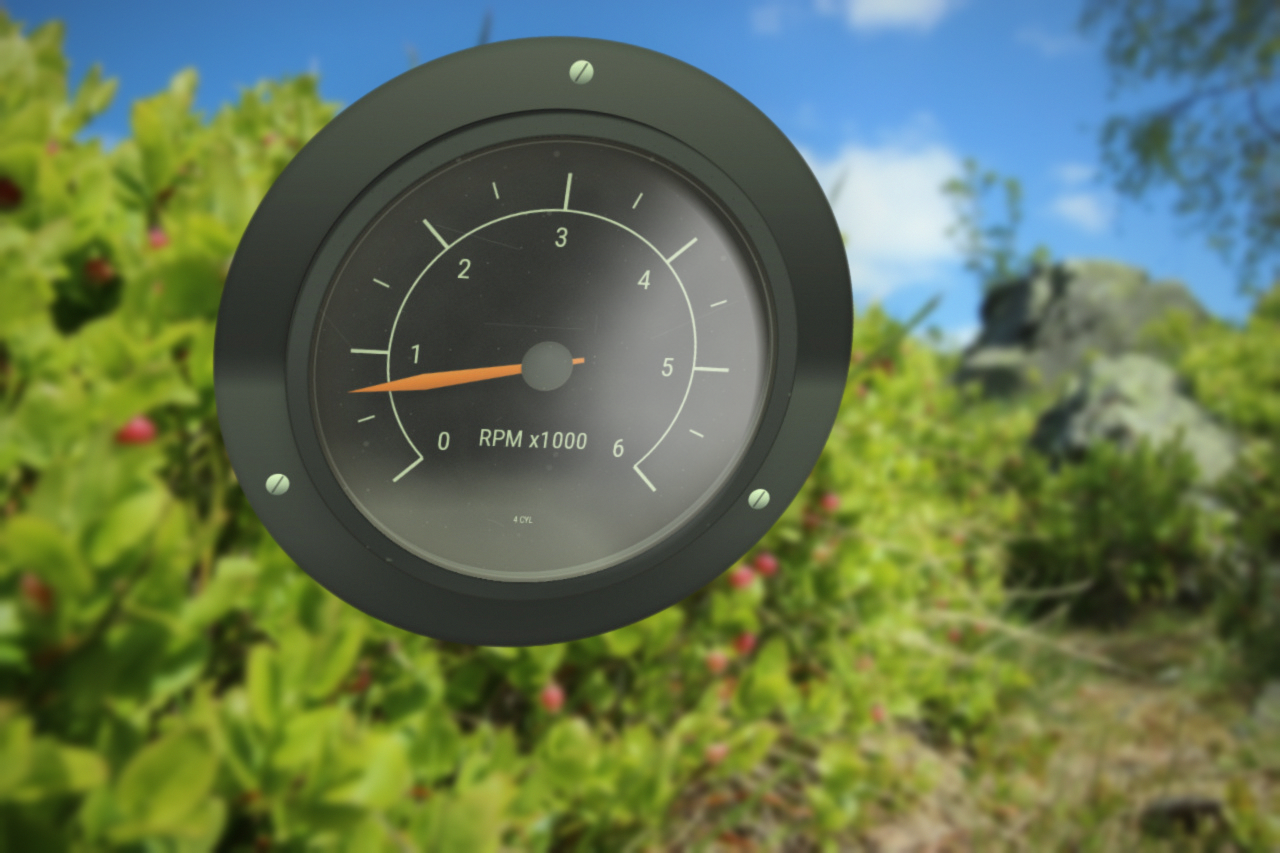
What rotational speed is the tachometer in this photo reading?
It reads 750 rpm
